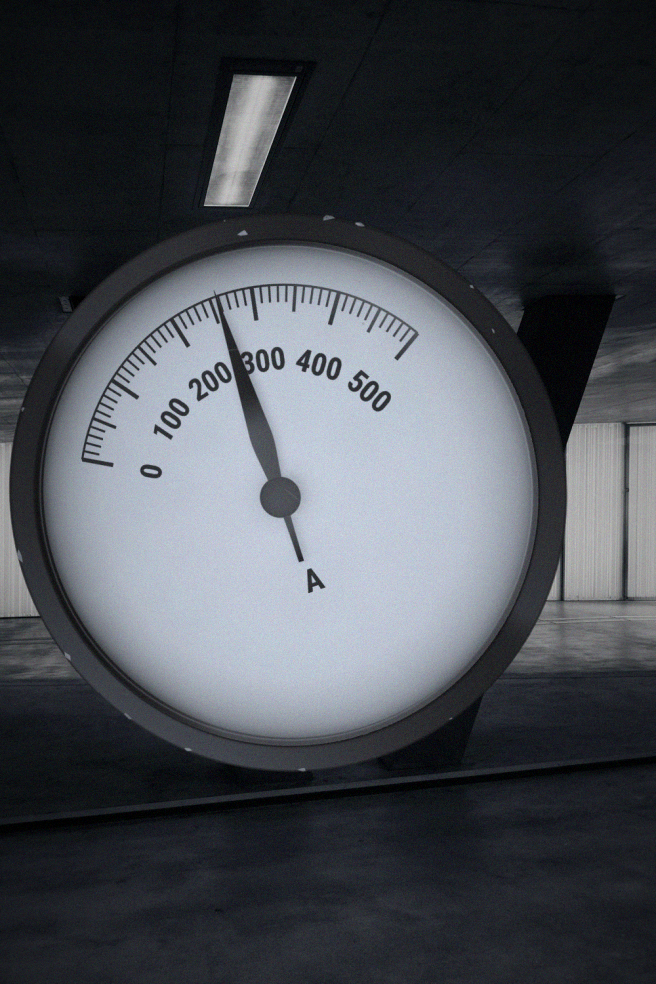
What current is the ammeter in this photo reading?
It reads 260 A
